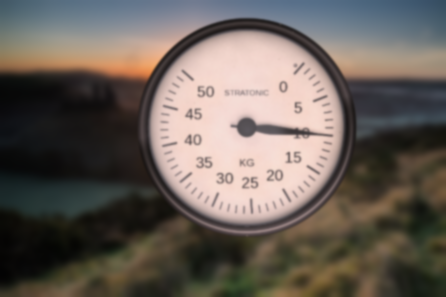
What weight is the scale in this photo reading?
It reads 10 kg
